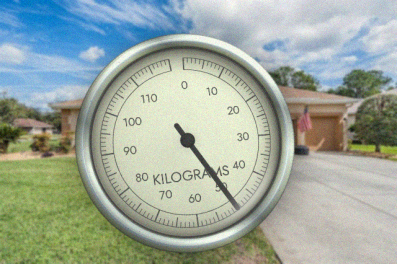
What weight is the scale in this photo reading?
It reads 50 kg
